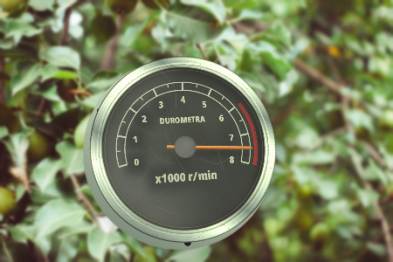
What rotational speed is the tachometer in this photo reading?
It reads 7500 rpm
